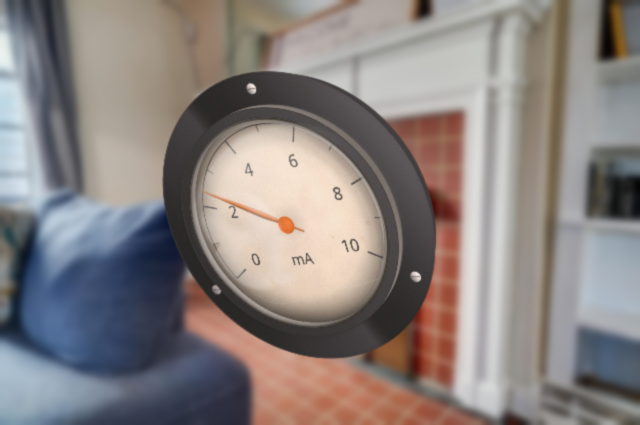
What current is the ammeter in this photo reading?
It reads 2.5 mA
